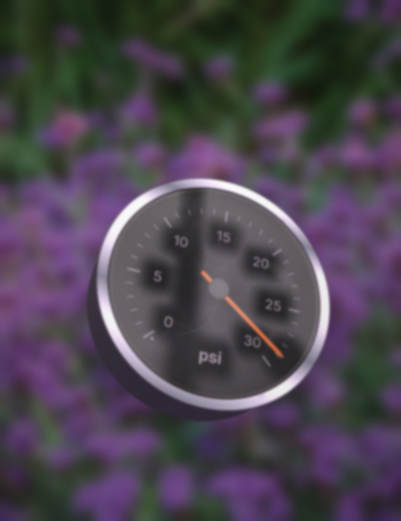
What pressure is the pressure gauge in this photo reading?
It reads 29 psi
